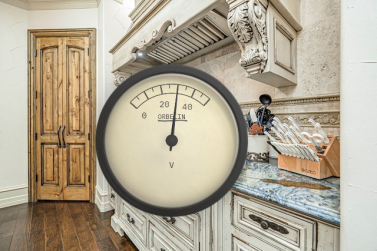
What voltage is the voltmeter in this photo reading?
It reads 30 V
